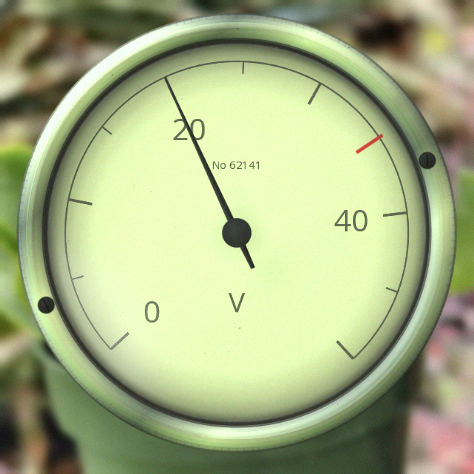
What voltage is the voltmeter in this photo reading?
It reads 20 V
